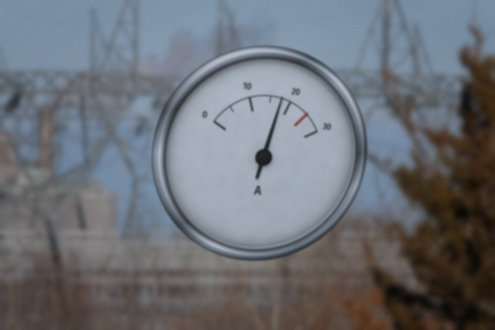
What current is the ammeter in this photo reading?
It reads 17.5 A
